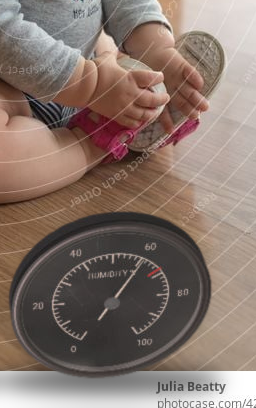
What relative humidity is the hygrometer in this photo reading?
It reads 60 %
